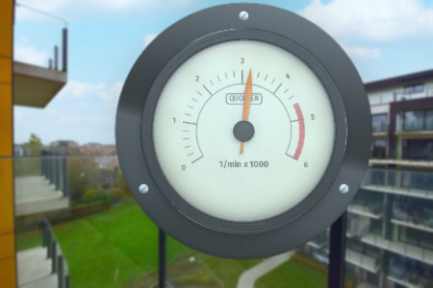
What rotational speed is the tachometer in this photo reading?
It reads 3200 rpm
